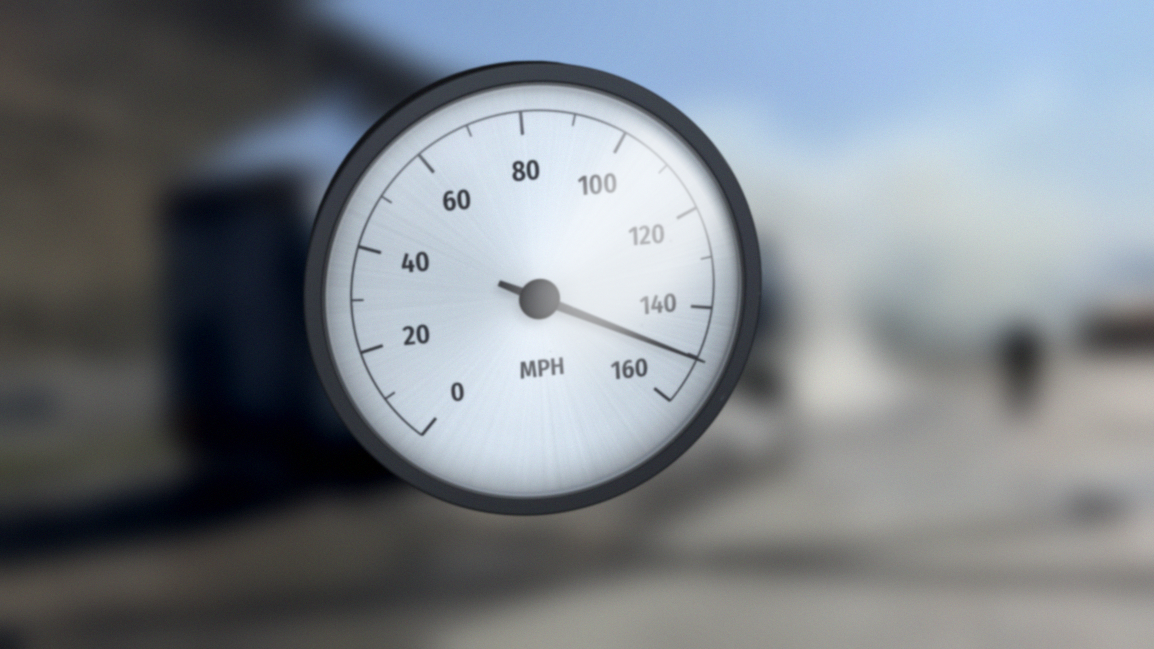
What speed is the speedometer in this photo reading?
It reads 150 mph
